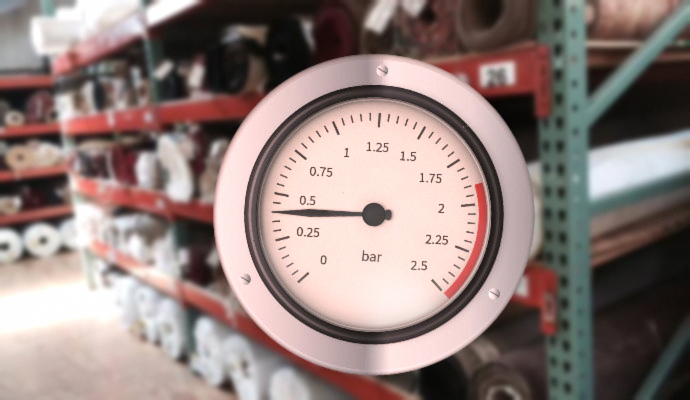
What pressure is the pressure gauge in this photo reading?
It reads 0.4 bar
